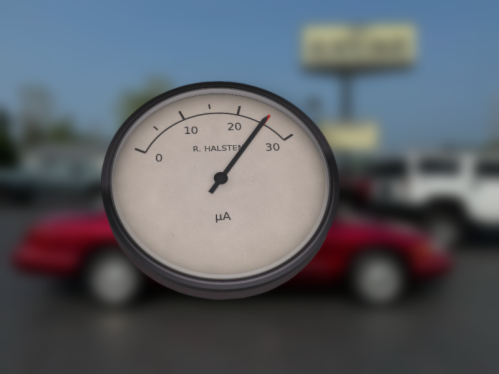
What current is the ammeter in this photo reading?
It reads 25 µA
